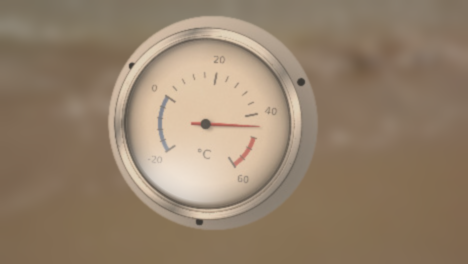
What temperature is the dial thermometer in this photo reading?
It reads 44 °C
